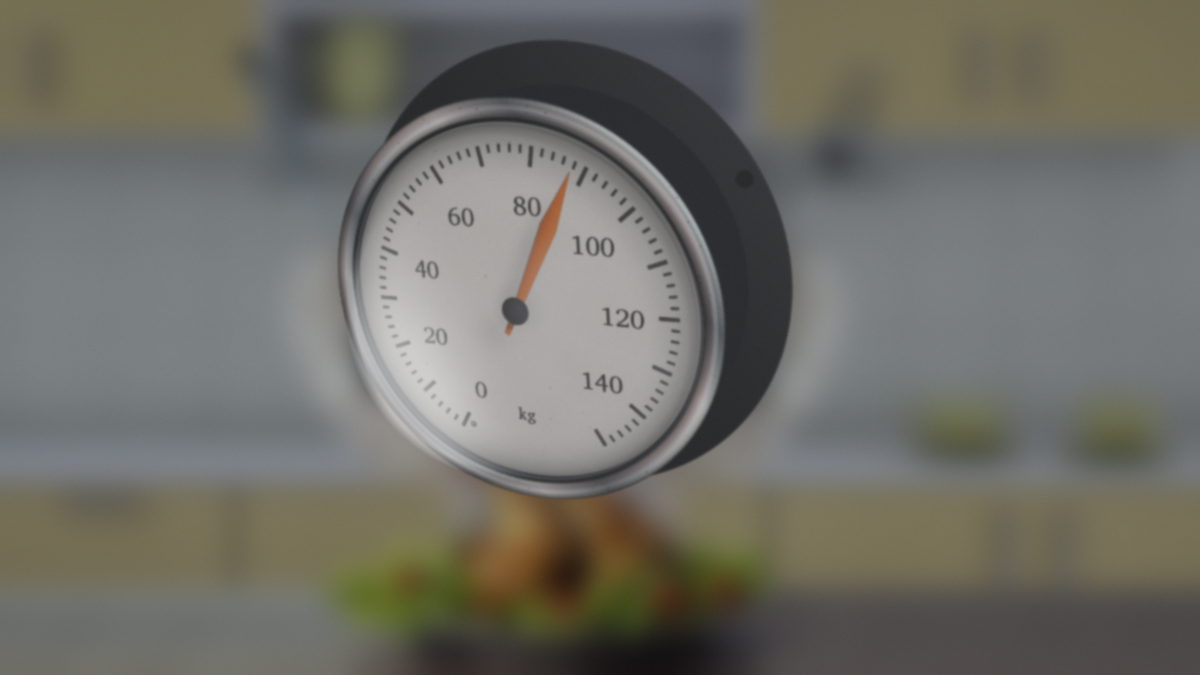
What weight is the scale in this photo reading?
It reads 88 kg
